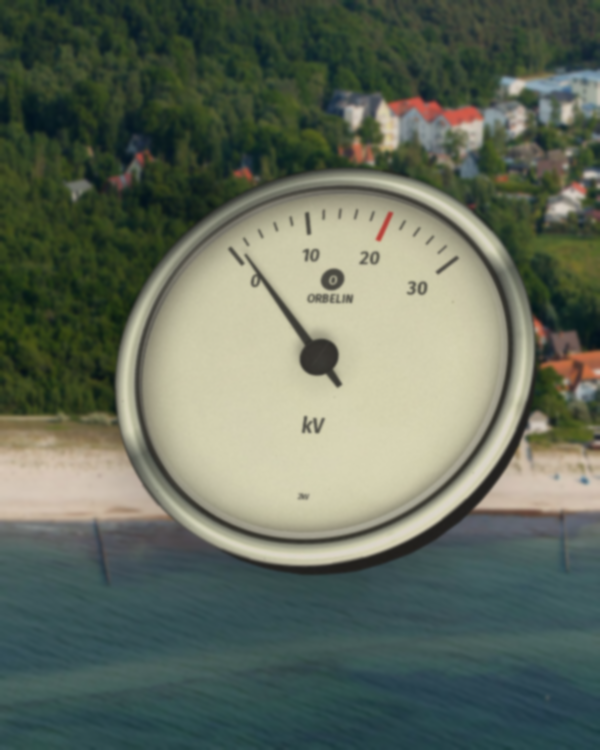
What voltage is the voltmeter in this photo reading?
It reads 1 kV
